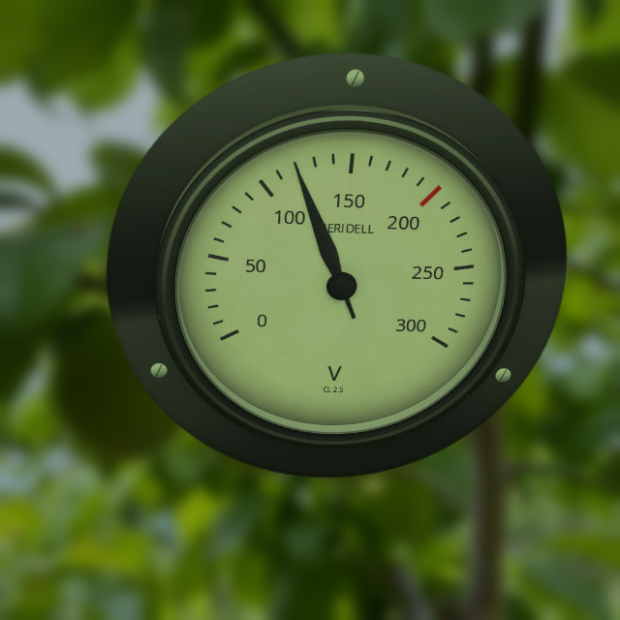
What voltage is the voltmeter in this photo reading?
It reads 120 V
